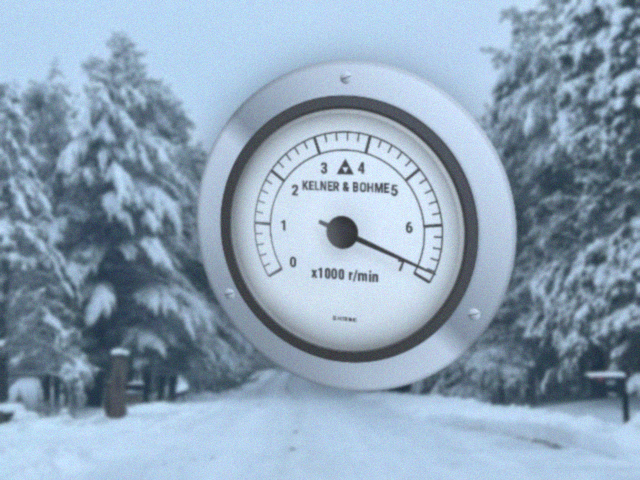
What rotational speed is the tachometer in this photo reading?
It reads 6800 rpm
